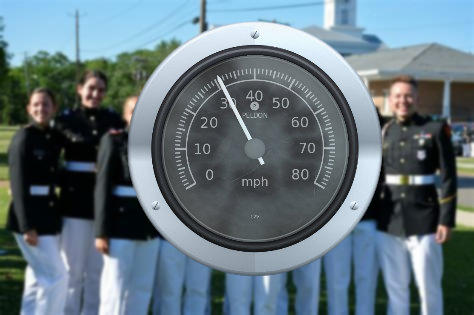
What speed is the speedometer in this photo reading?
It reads 31 mph
